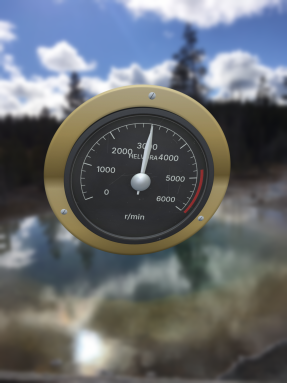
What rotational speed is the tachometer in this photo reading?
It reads 3000 rpm
